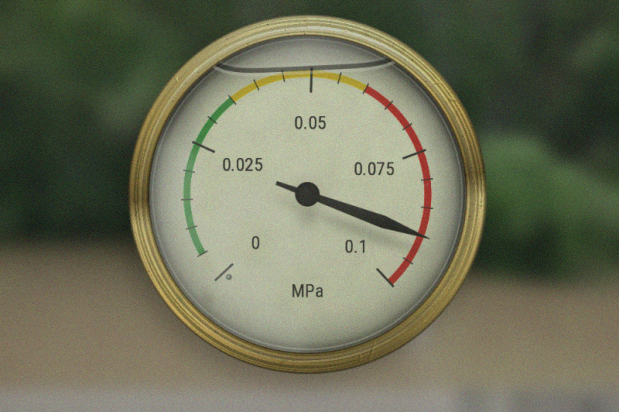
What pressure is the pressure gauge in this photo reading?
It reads 0.09 MPa
